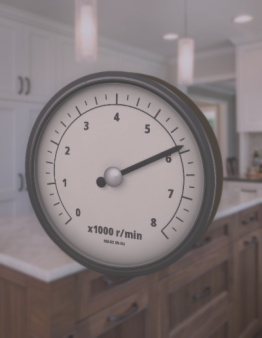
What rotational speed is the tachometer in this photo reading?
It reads 5875 rpm
